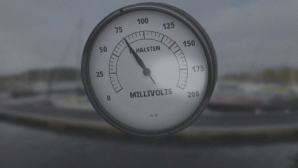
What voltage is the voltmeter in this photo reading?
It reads 75 mV
